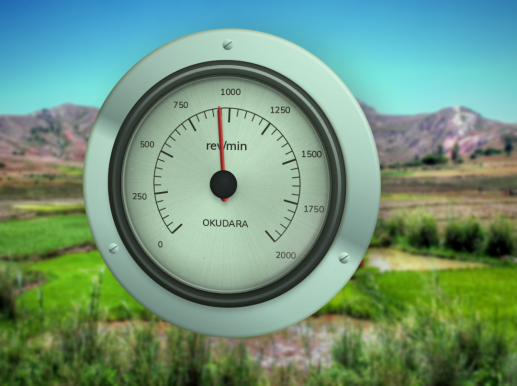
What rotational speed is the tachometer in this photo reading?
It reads 950 rpm
